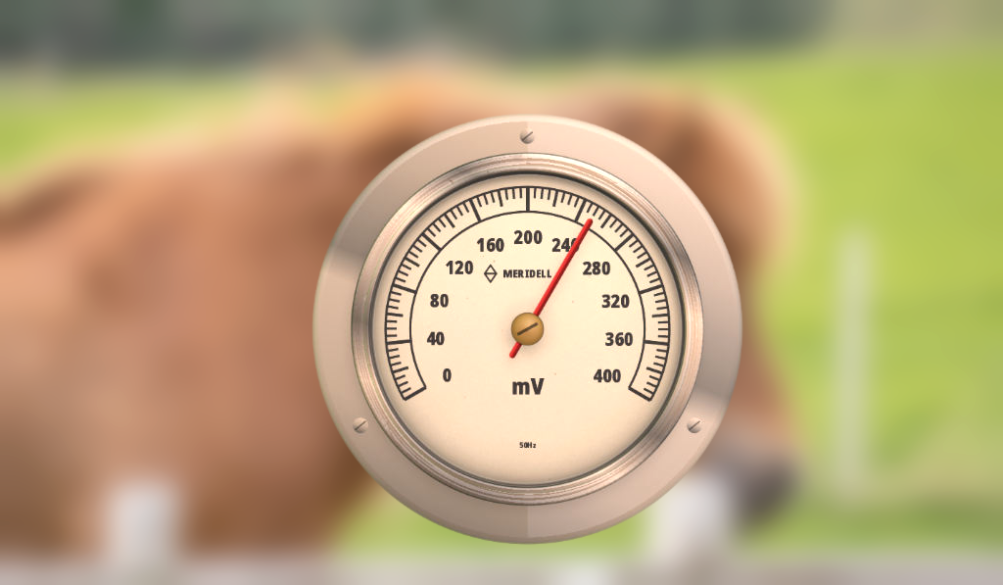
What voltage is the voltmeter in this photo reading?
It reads 250 mV
